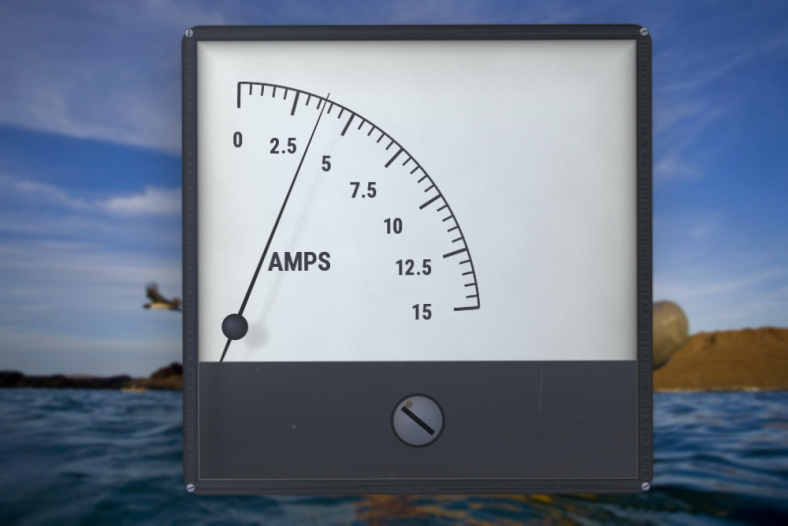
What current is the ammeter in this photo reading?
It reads 3.75 A
